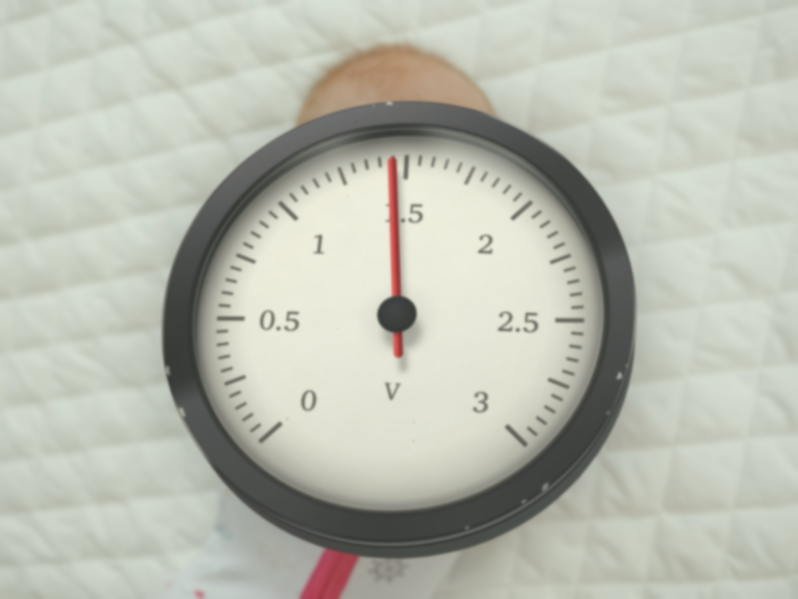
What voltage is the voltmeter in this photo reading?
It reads 1.45 V
